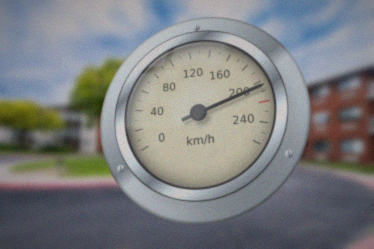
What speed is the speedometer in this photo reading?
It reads 205 km/h
